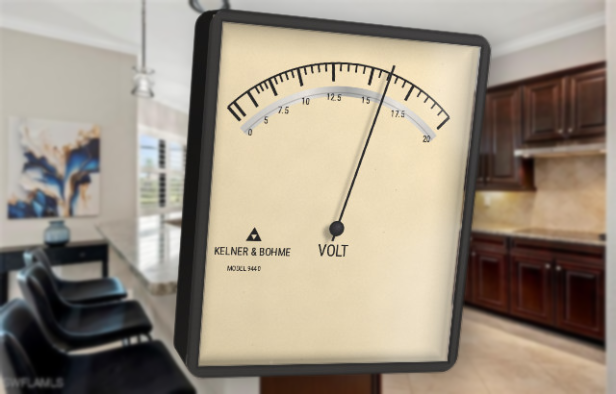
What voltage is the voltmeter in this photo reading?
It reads 16 V
